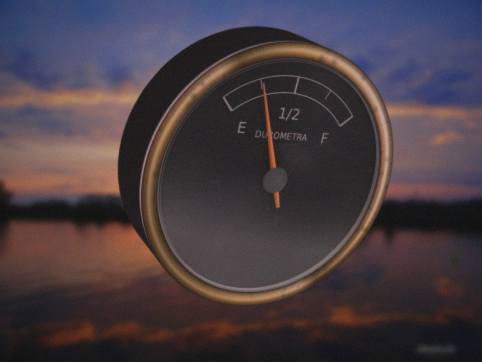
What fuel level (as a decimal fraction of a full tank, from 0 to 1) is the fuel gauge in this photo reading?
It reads 0.25
